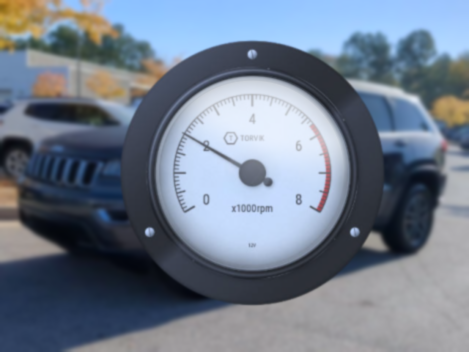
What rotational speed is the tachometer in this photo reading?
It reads 2000 rpm
